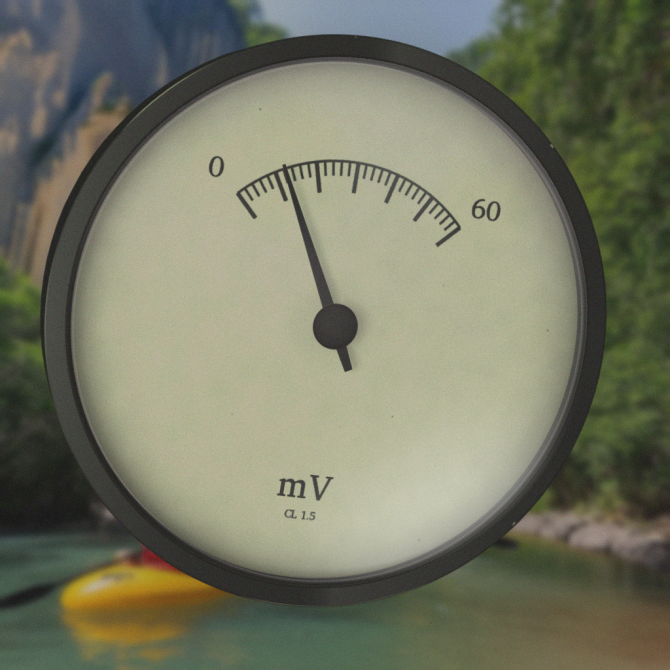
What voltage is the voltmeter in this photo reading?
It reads 12 mV
